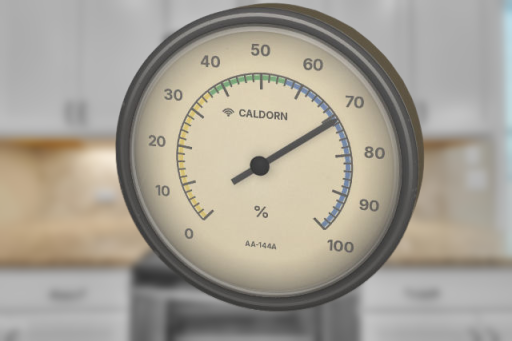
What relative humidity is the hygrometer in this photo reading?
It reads 71 %
